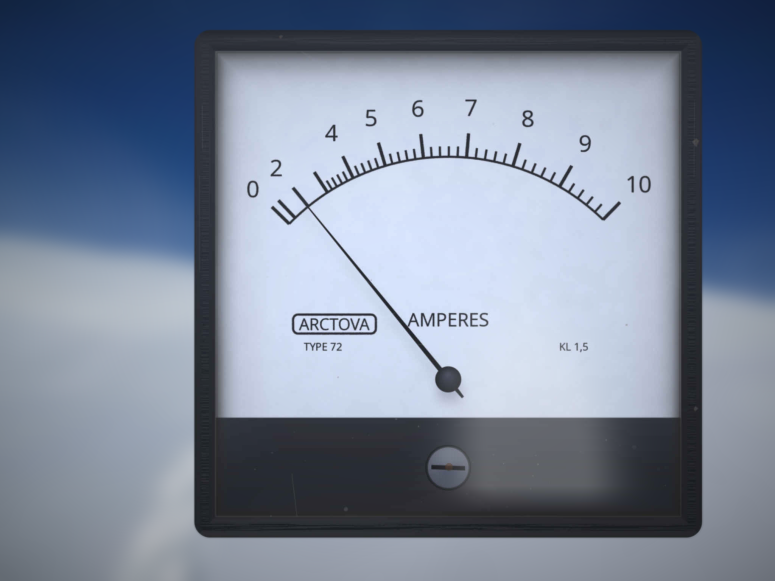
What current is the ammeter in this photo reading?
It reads 2 A
